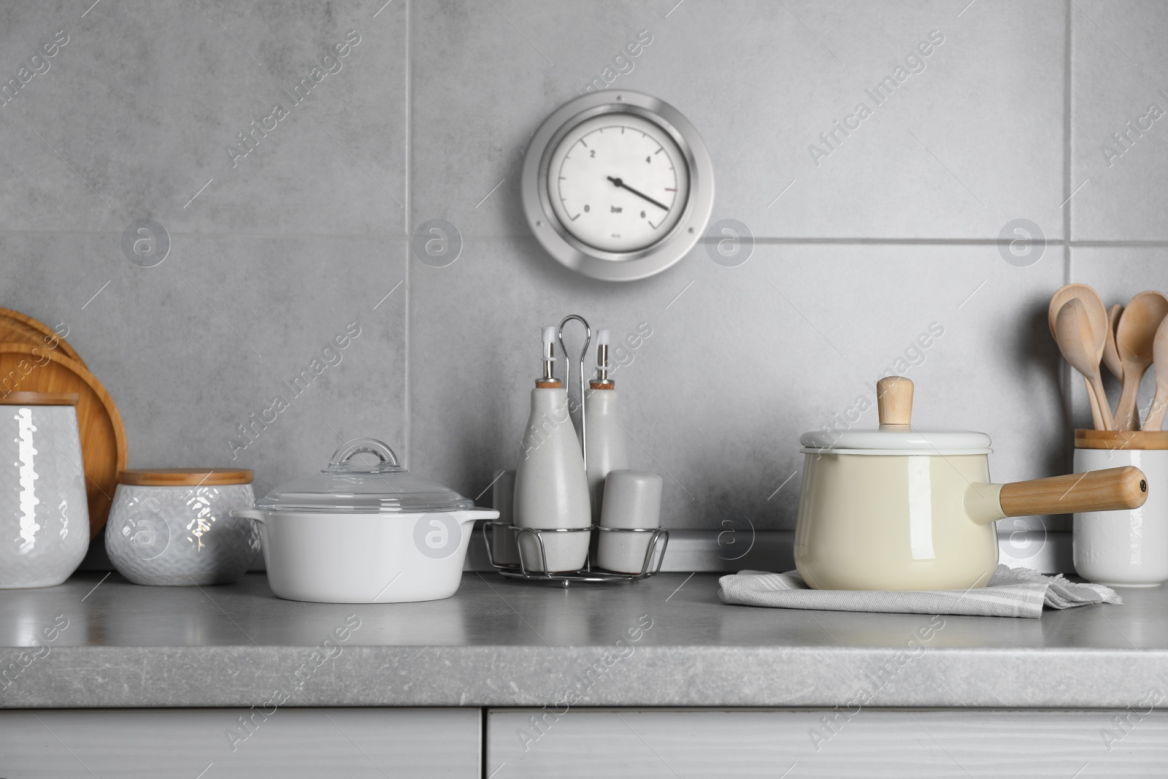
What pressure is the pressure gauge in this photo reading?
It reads 5.5 bar
